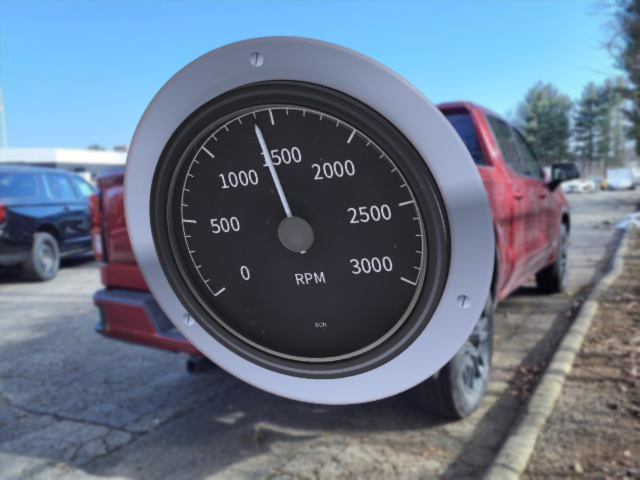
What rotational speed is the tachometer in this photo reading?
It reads 1400 rpm
